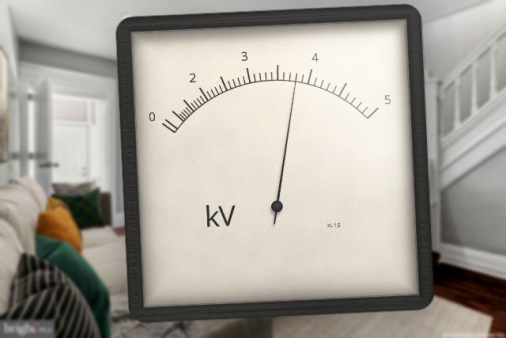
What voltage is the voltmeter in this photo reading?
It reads 3.8 kV
